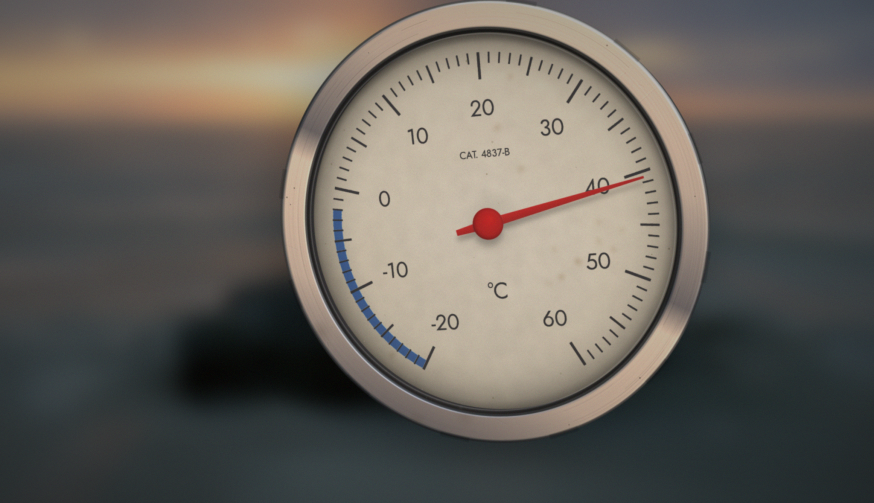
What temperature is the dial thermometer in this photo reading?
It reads 40.5 °C
